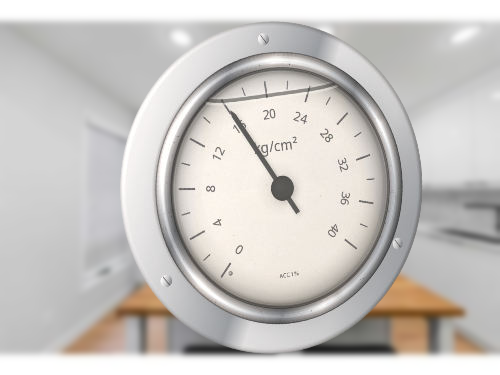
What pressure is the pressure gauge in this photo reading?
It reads 16 kg/cm²
